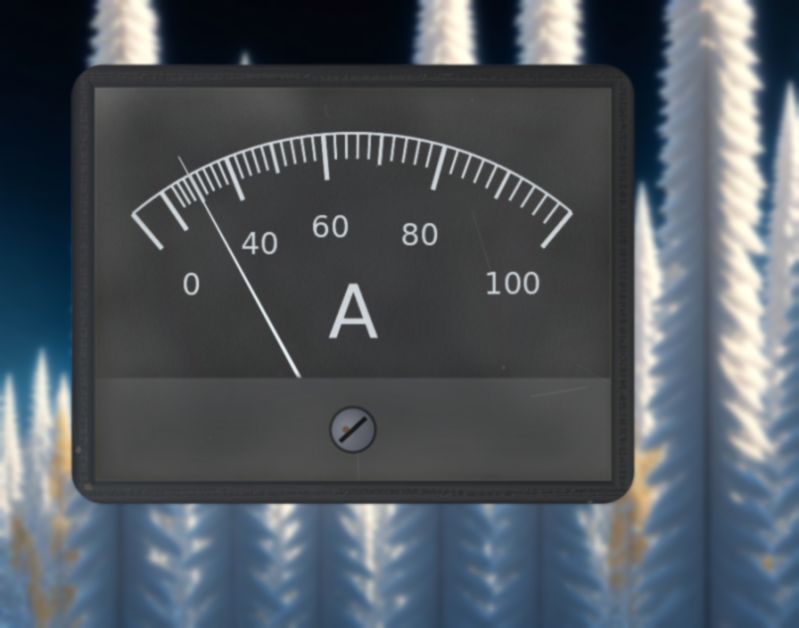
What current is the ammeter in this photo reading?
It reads 30 A
